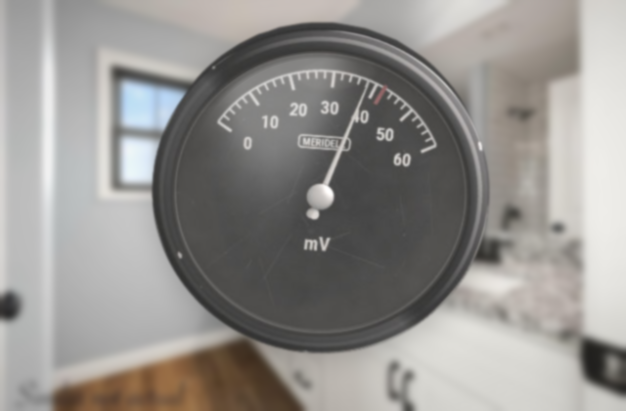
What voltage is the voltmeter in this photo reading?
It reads 38 mV
